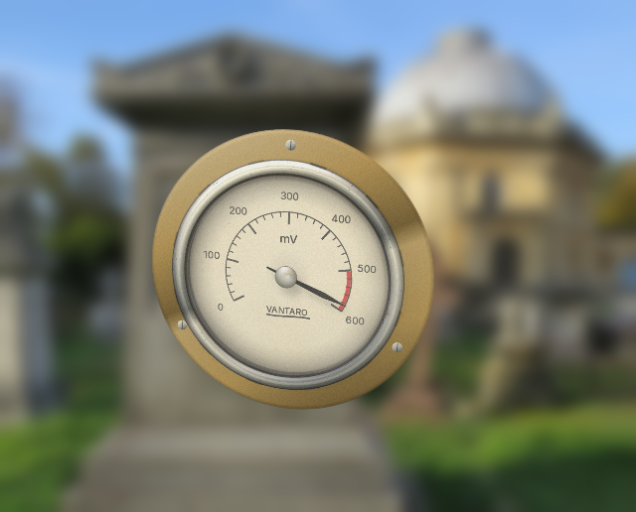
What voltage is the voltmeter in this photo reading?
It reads 580 mV
